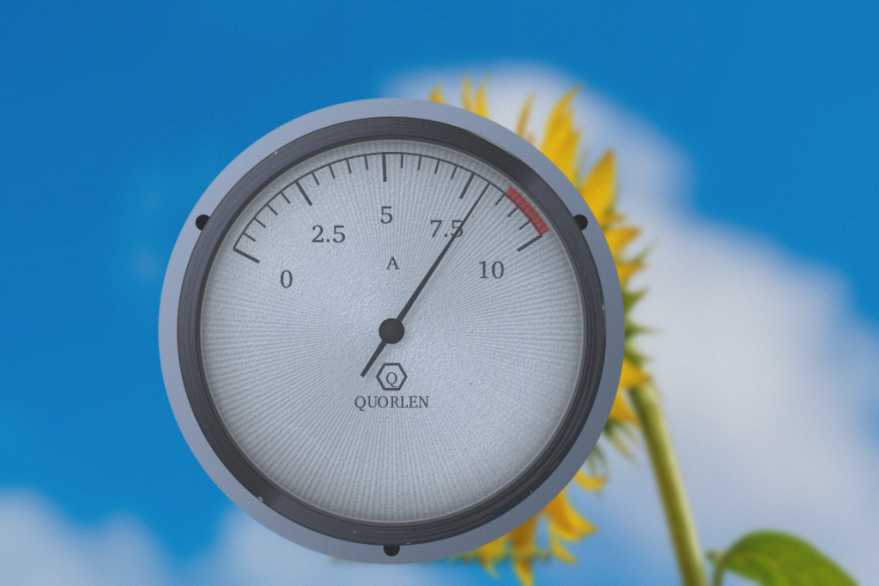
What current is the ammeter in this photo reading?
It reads 8 A
